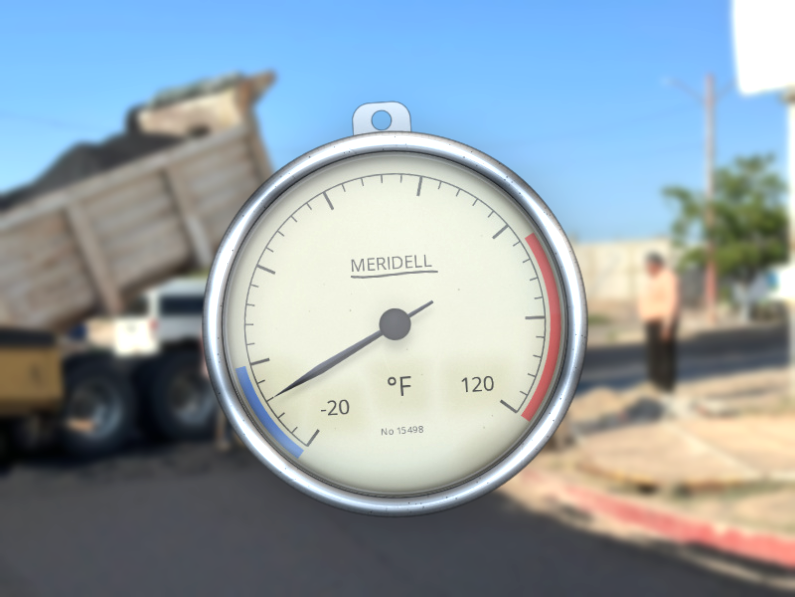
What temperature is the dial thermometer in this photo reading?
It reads -8 °F
